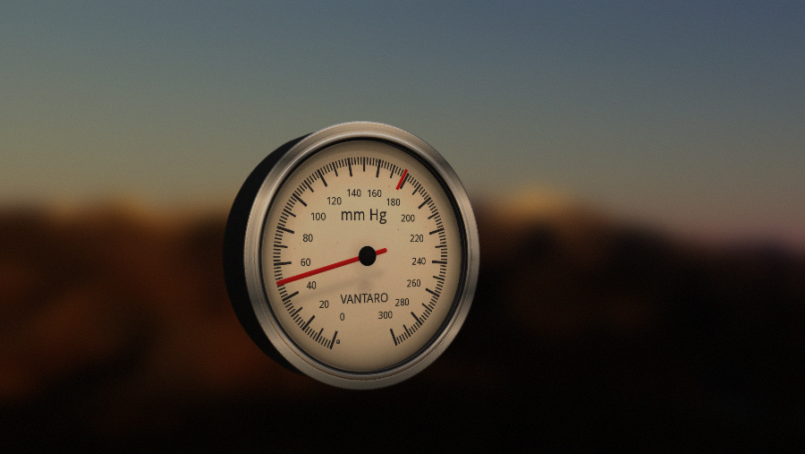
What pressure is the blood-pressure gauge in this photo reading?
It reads 50 mmHg
